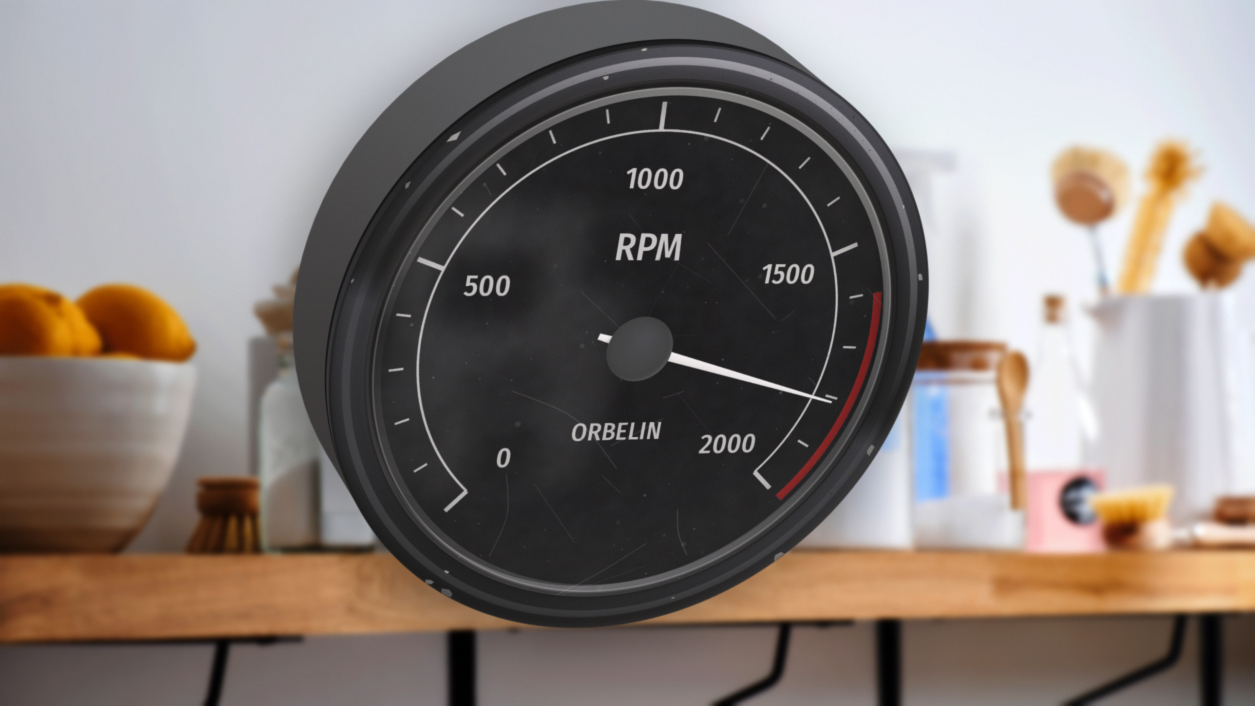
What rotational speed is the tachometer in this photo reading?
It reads 1800 rpm
